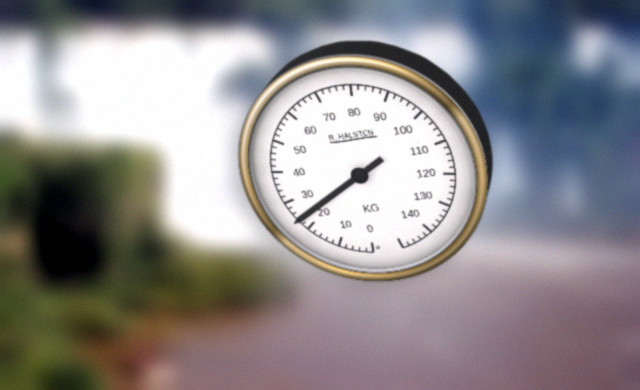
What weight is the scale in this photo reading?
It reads 24 kg
